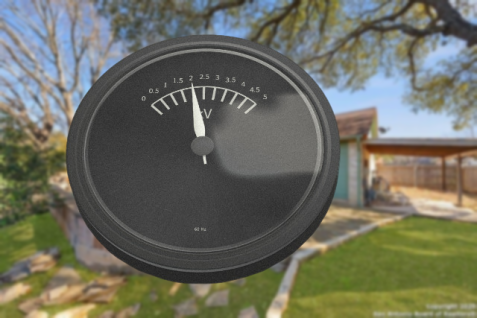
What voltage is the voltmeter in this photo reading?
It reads 2 kV
